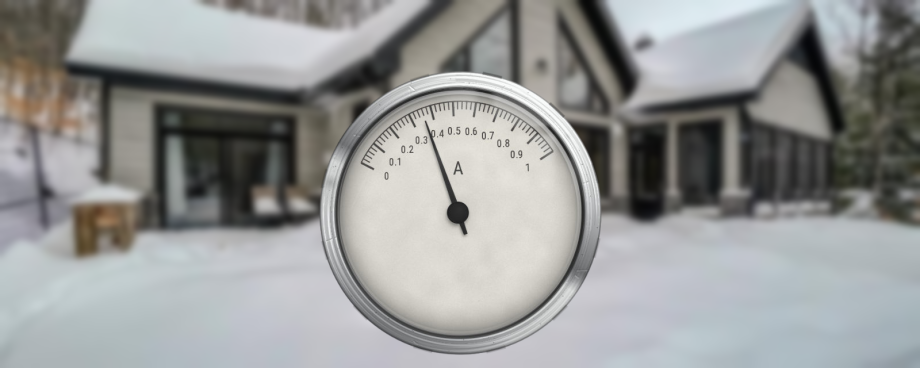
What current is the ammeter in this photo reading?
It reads 0.36 A
